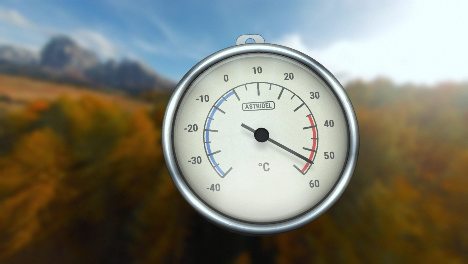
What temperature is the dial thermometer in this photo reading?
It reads 55 °C
